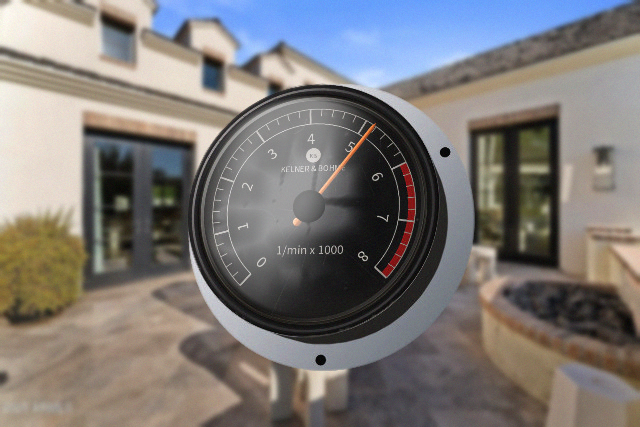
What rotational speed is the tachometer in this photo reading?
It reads 5200 rpm
